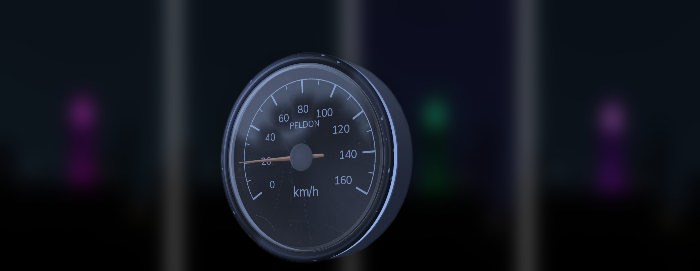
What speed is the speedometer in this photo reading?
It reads 20 km/h
